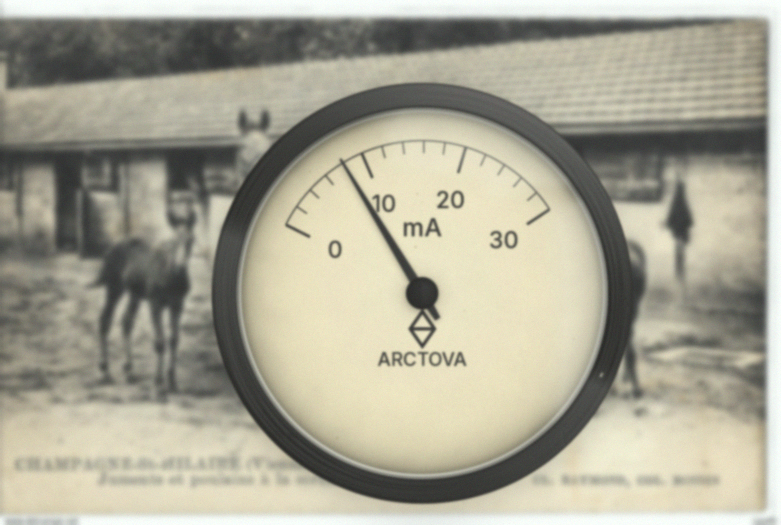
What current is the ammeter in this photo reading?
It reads 8 mA
